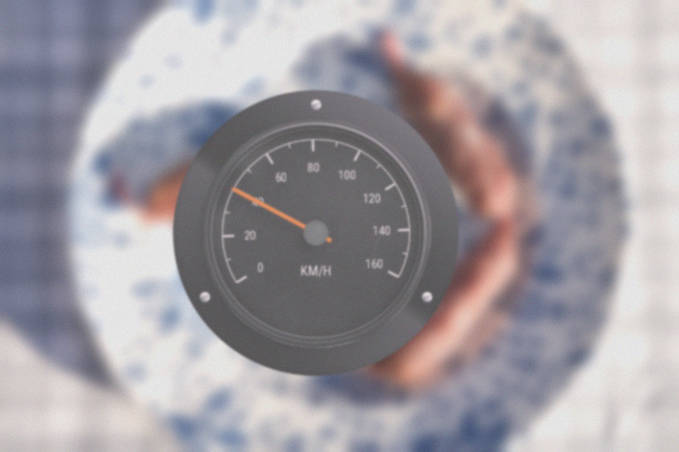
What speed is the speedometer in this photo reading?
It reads 40 km/h
